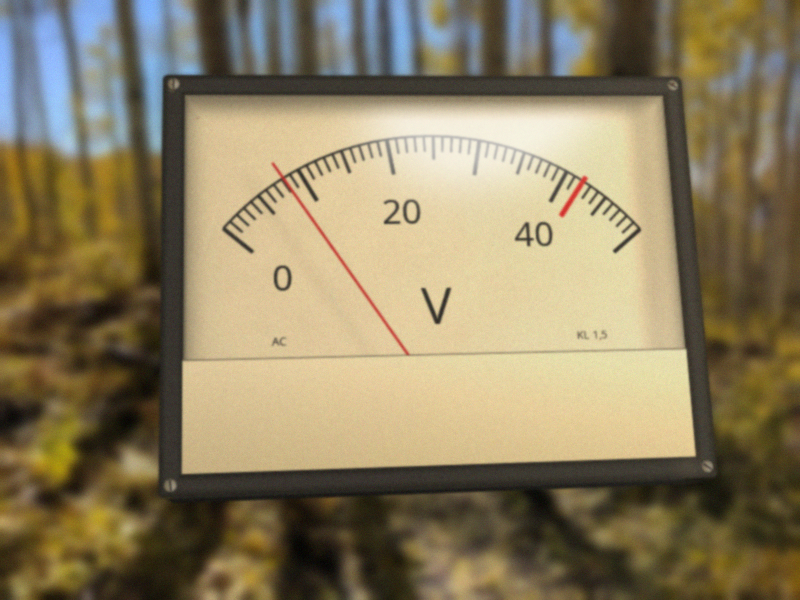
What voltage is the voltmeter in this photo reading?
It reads 8 V
